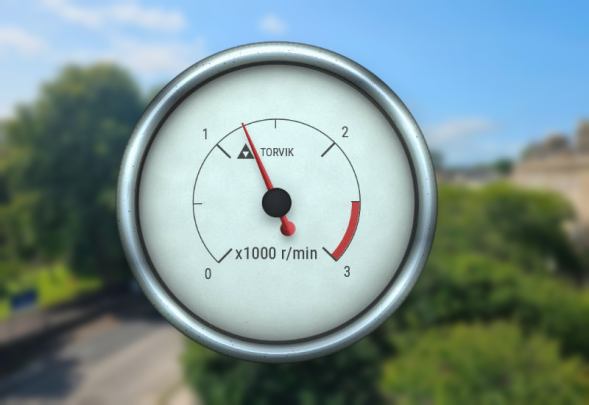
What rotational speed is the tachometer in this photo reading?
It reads 1250 rpm
